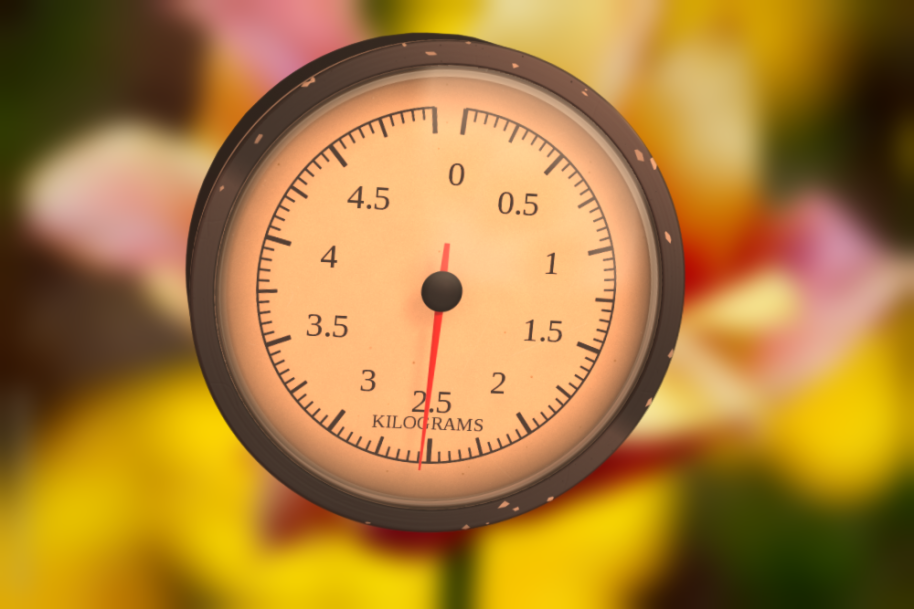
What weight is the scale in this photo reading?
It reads 2.55 kg
